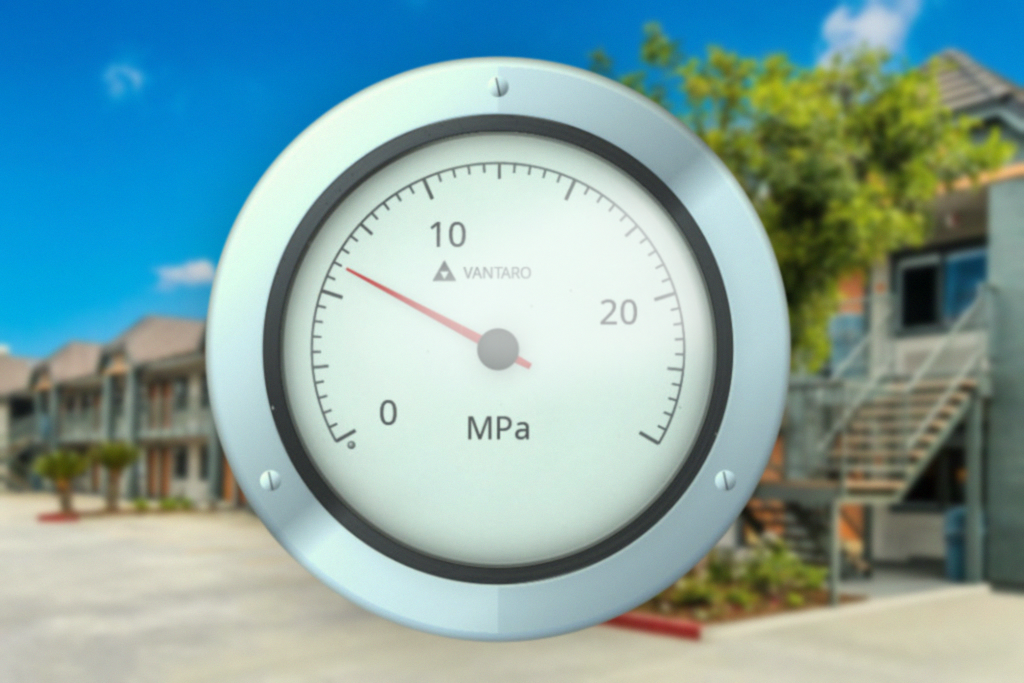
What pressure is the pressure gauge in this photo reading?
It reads 6 MPa
